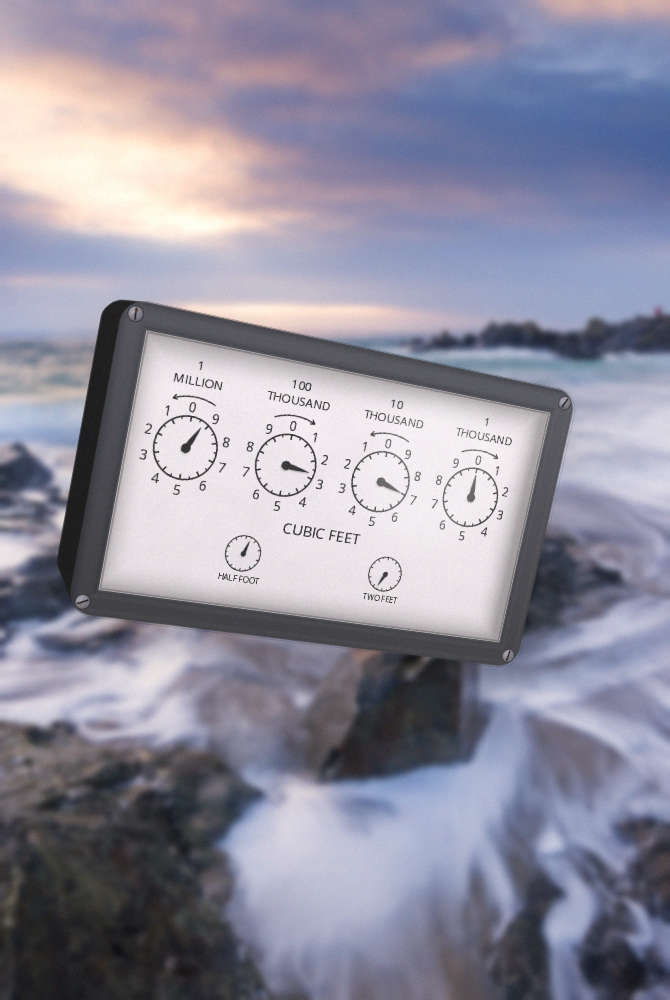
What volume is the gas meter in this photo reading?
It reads 927000 ft³
